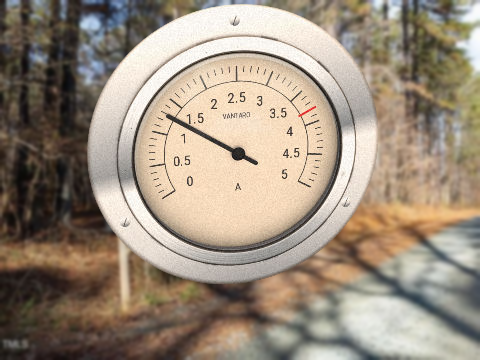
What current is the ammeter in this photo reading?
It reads 1.3 A
